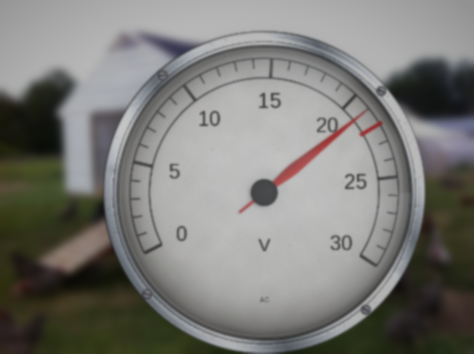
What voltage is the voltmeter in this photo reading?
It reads 21 V
